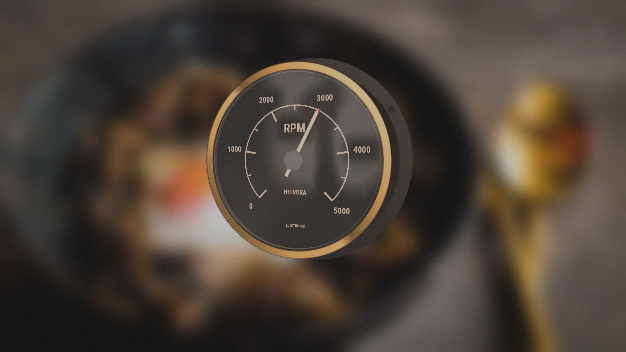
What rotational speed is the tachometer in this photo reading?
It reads 3000 rpm
